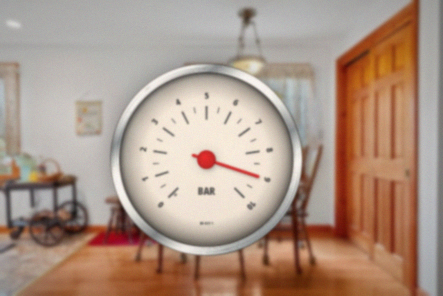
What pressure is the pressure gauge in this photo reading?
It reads 9 bar
